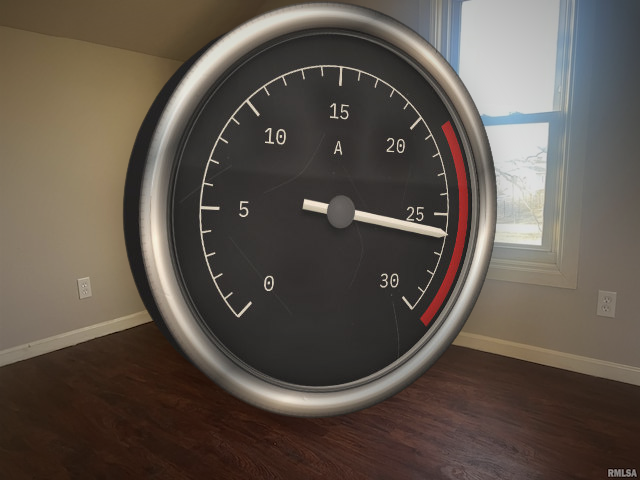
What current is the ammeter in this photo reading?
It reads 26 A
